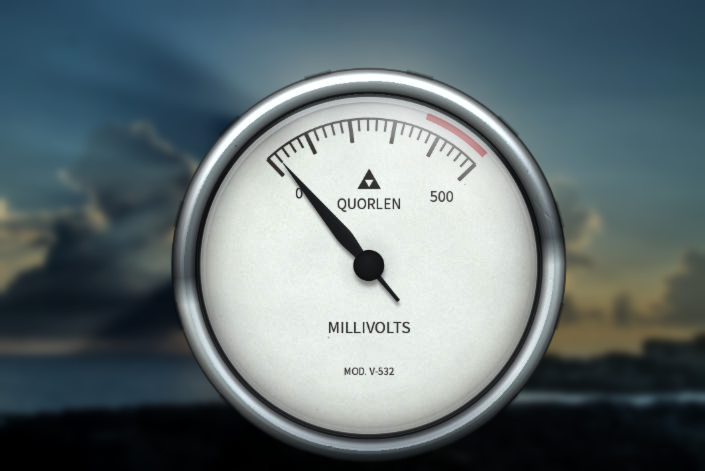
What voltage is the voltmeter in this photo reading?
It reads 20 mV
